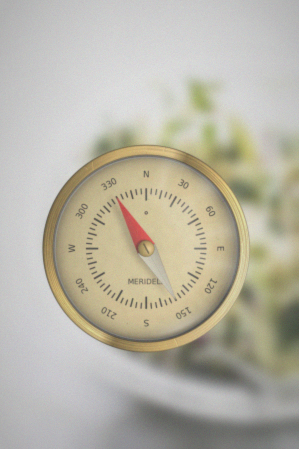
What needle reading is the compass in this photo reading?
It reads 330 °
